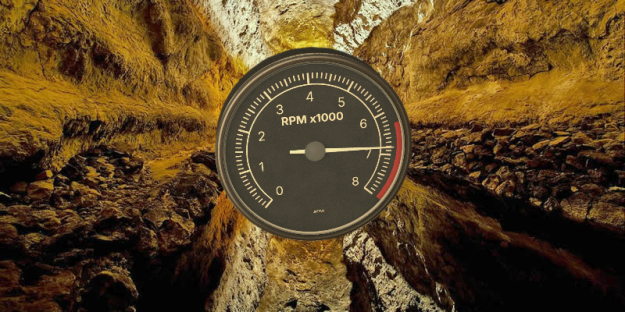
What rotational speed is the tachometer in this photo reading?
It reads 6800 rpm
